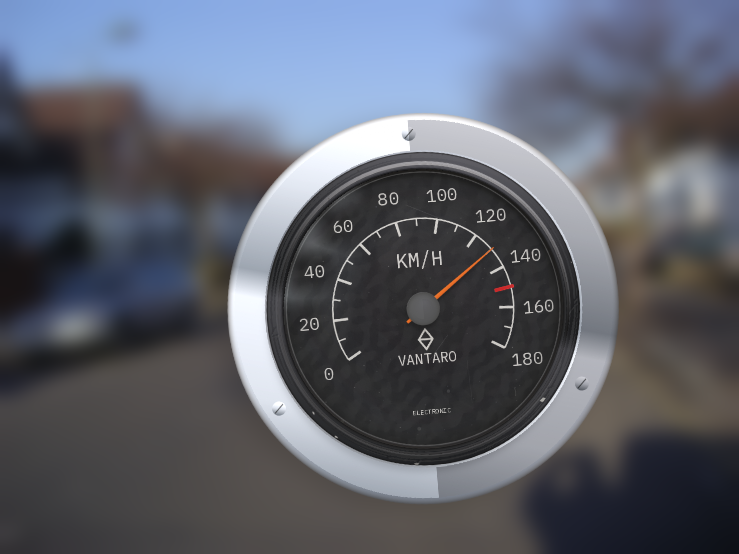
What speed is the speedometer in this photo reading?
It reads 130 km/h
